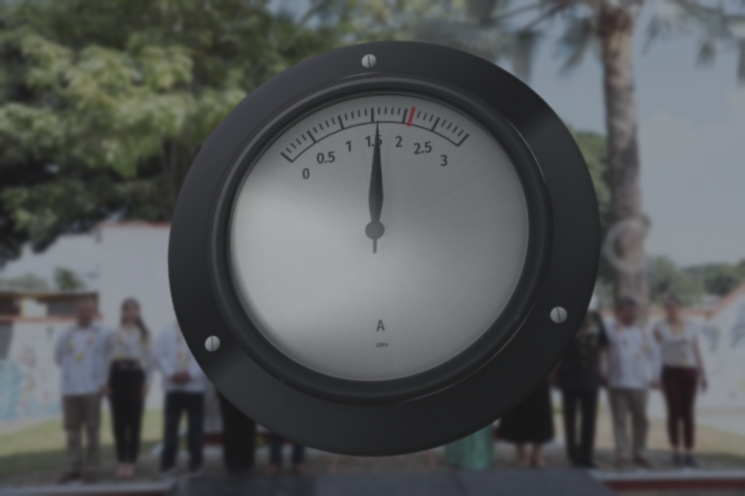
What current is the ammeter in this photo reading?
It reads 1.6 A
